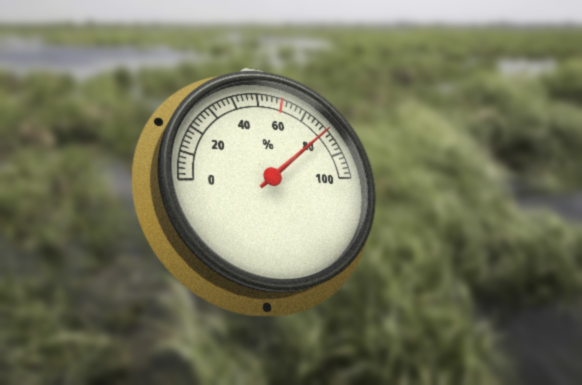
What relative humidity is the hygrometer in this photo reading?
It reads 80 %
